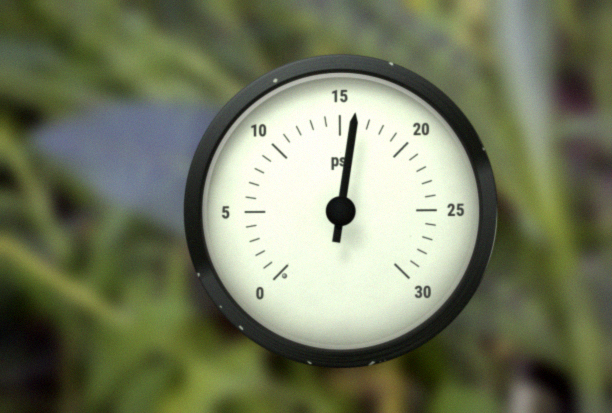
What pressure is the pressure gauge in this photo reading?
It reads 16 psi
